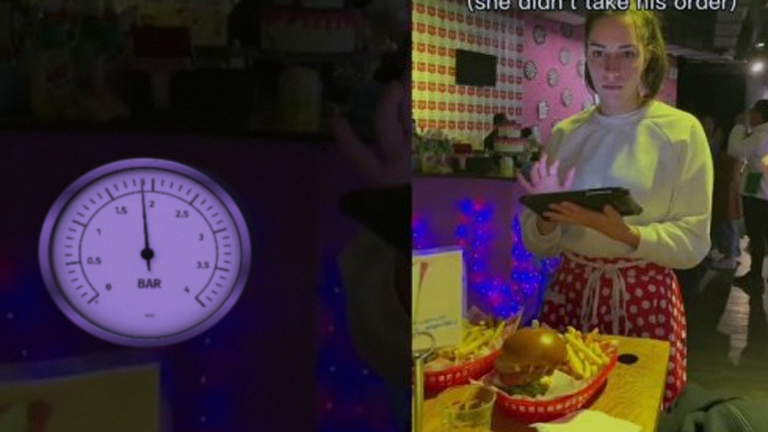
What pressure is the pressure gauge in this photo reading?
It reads 1.9 bar
